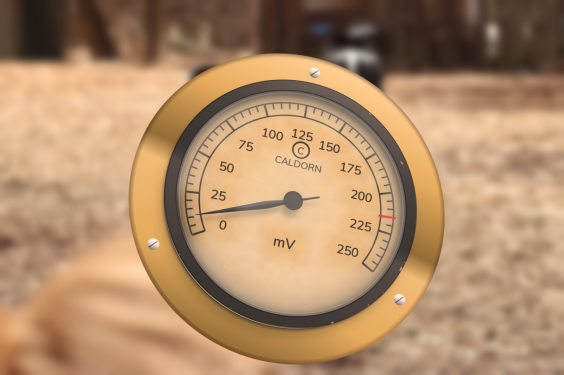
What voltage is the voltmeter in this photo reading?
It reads 10 mV
